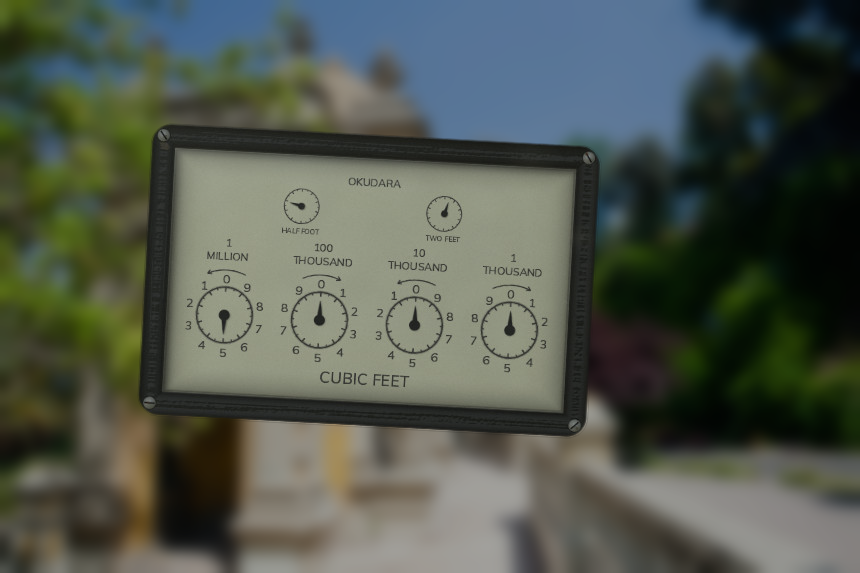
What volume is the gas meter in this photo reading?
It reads 500000 ft³
